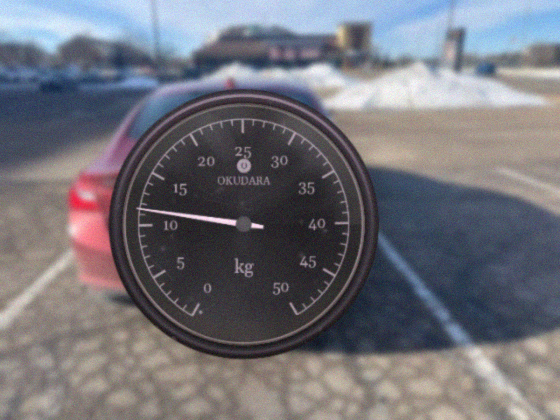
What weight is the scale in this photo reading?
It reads 11.5 kg
